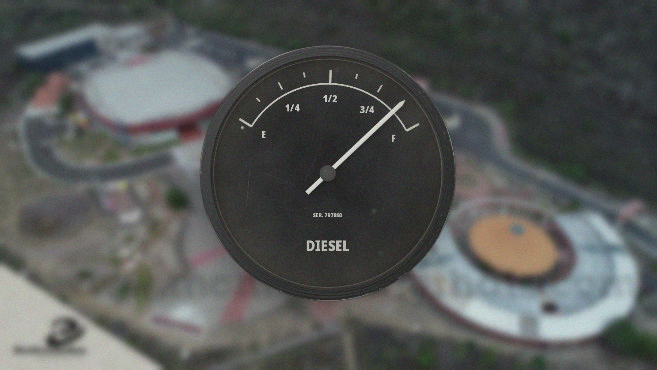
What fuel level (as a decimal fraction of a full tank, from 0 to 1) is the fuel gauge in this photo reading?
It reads 0.875
